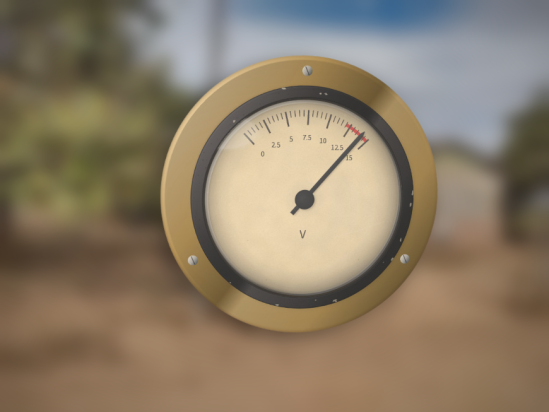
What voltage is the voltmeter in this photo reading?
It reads 14 V
